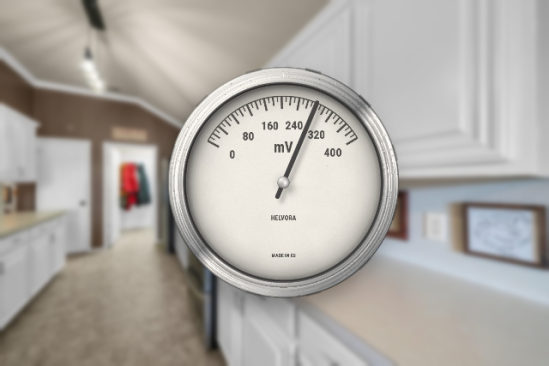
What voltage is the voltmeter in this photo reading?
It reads 280 mV
